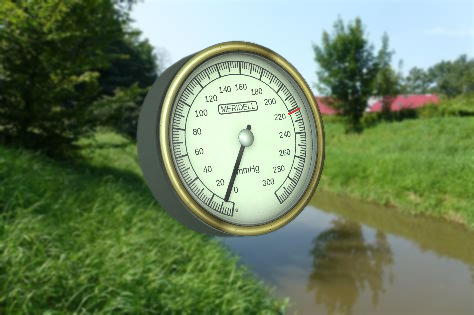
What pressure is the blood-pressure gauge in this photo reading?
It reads 10 mmHg
